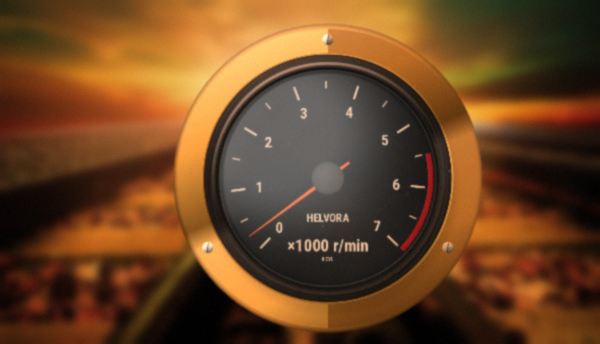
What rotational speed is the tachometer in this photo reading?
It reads 250 rpm
